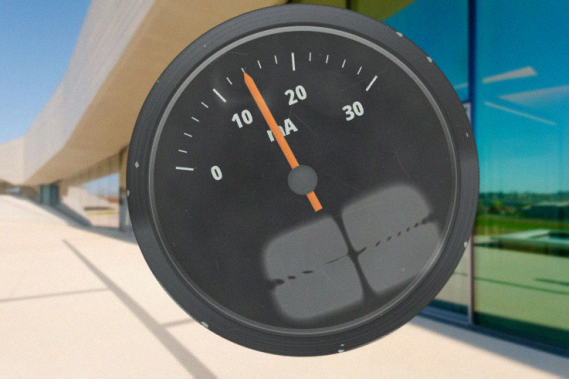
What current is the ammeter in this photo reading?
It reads 14 mA
